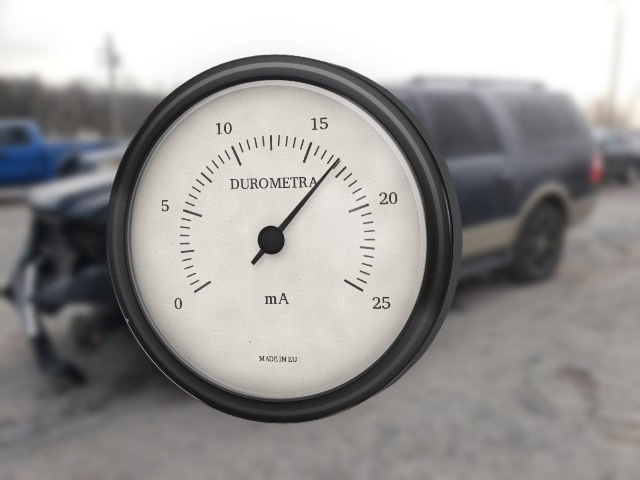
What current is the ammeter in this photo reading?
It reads 17 mA
